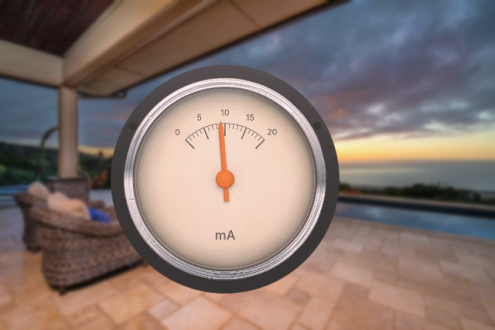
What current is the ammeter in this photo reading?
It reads 9 mA
